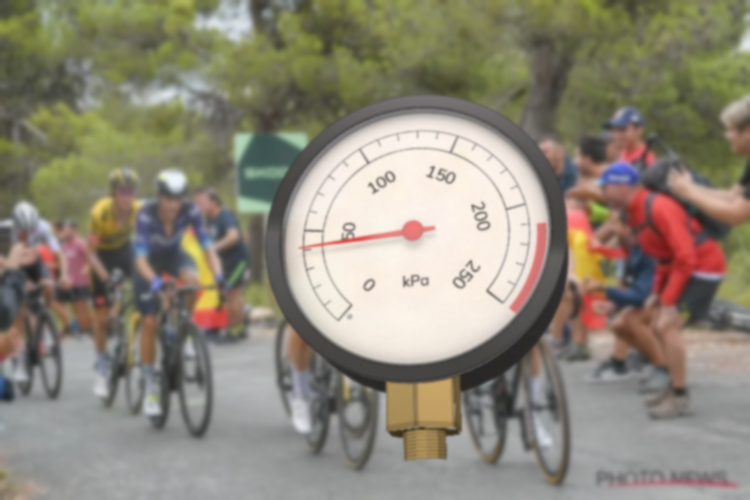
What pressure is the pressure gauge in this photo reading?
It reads 40 kPa
